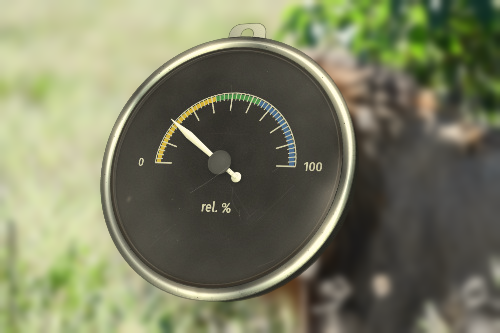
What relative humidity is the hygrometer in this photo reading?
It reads 20 %
